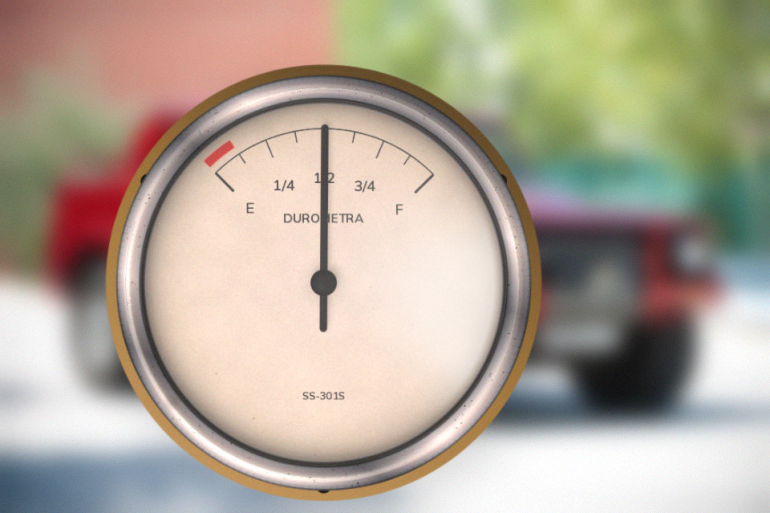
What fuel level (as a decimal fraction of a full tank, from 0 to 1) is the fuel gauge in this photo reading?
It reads 0.5
